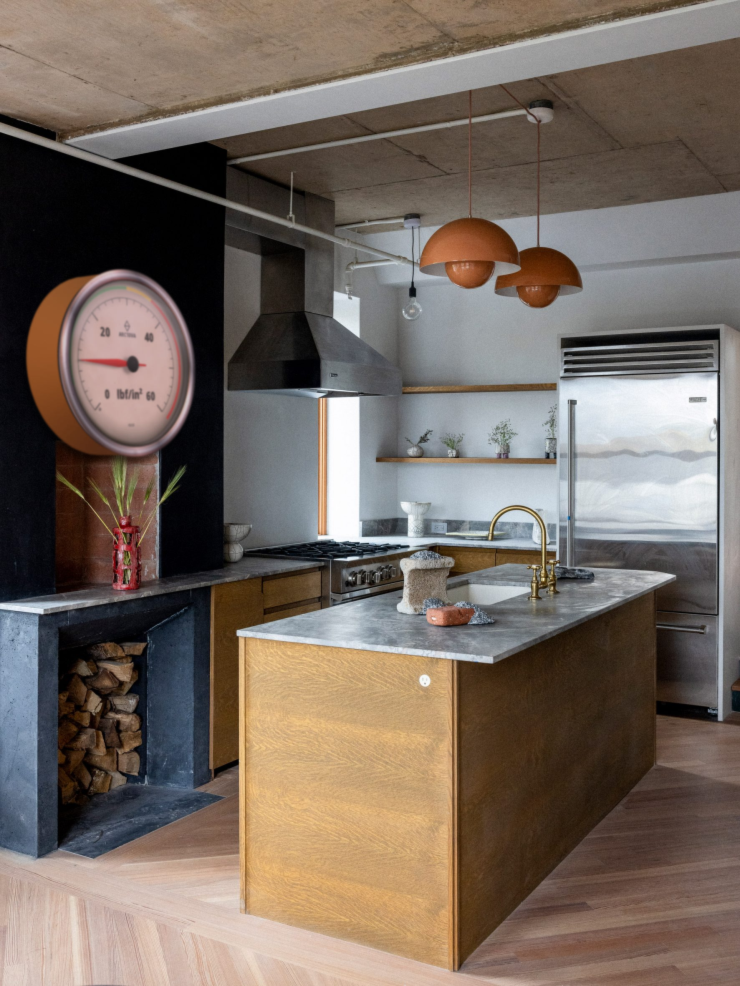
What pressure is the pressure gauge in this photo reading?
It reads 10 psi
